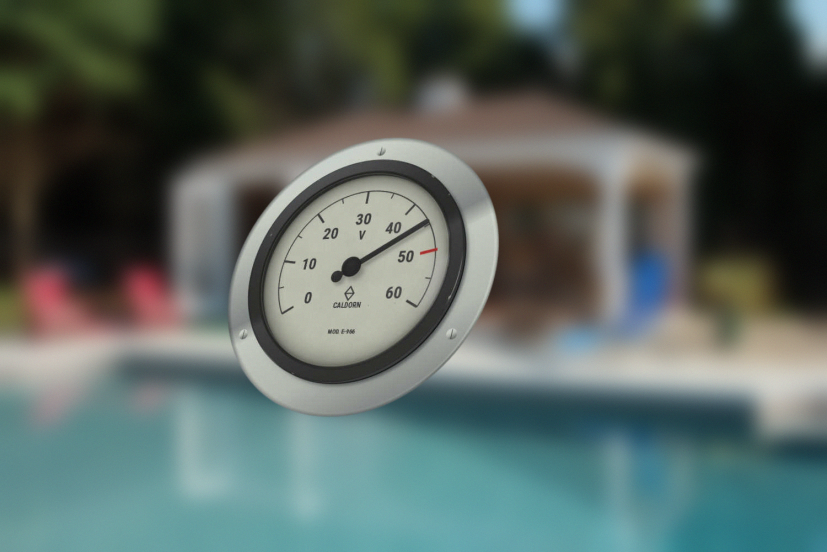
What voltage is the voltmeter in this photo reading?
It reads 45 V
